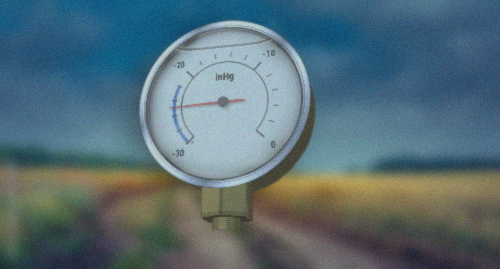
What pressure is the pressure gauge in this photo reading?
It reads -25 inHg
